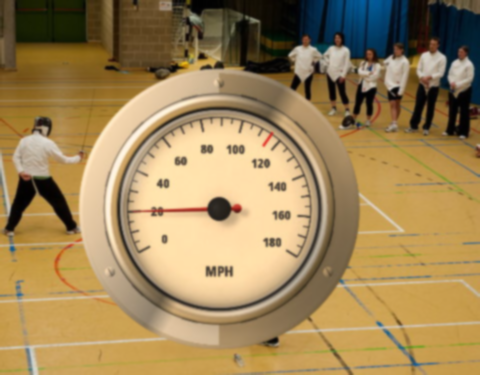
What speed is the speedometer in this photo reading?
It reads 20 mph
